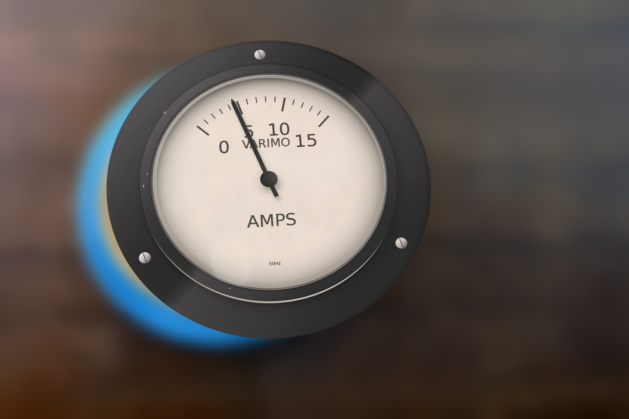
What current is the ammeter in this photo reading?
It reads 4.5 A
